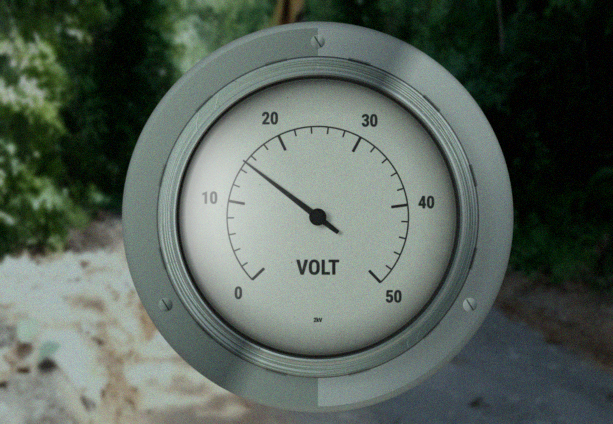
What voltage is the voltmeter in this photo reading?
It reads 15 V
